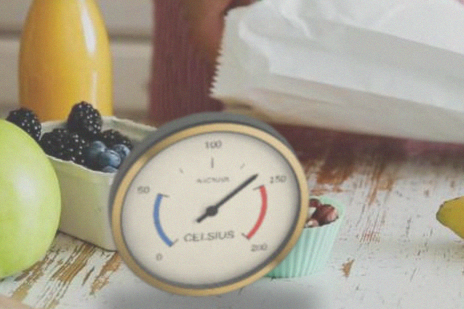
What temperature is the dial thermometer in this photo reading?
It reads 137.5 °C
